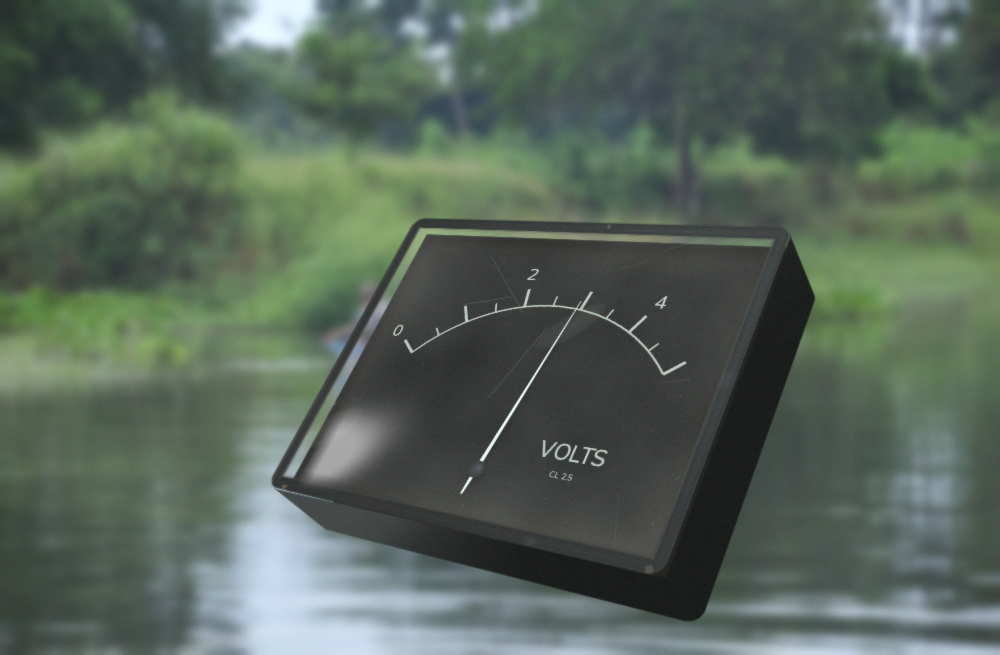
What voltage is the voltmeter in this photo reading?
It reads 3 V
